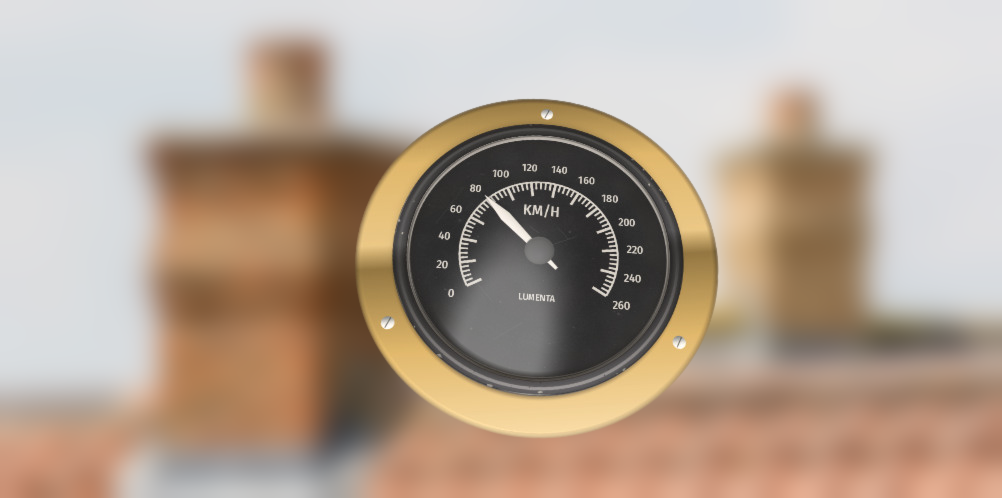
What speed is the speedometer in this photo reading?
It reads 80 km/h
